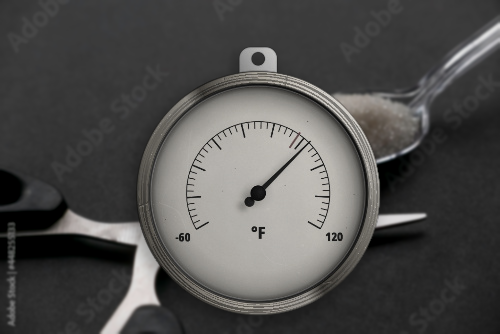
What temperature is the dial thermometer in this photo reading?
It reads 64 °F
